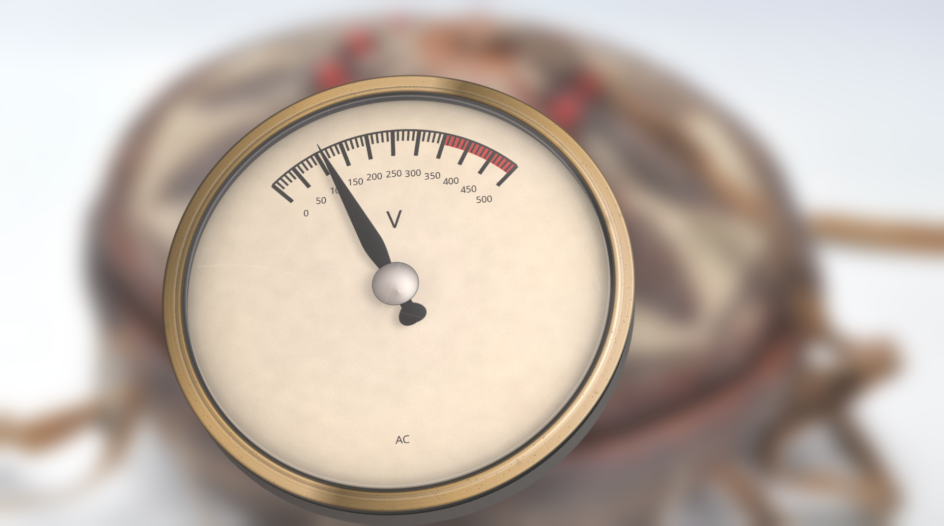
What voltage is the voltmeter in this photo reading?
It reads 110 V
